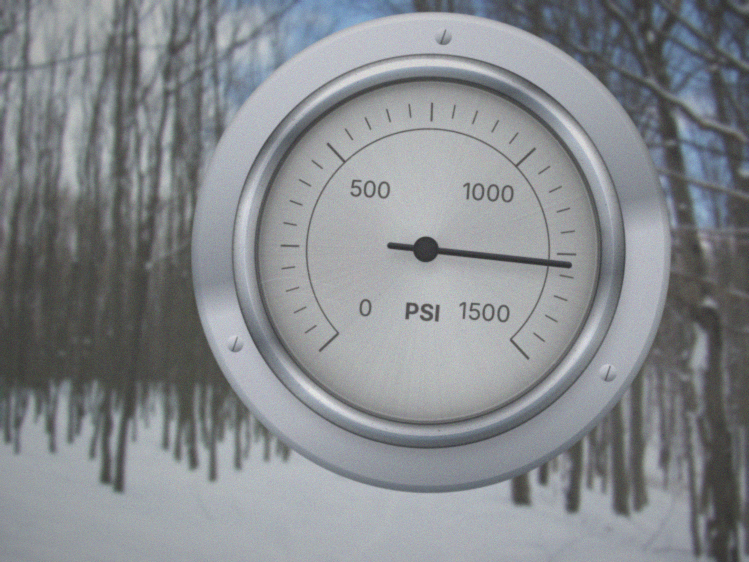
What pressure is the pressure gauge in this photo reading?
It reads 1275 psi
